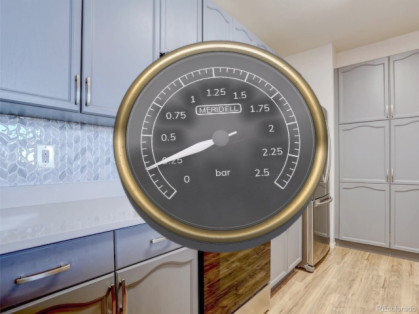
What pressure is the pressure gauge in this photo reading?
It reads 0.25 bar
